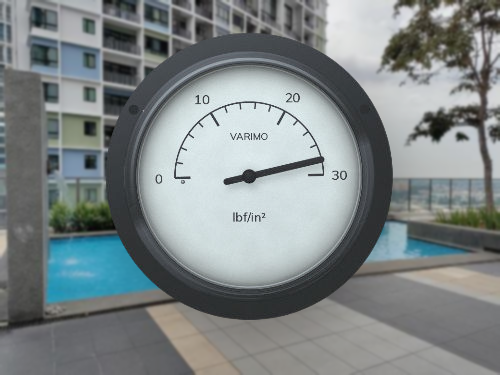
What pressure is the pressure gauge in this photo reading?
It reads 28 psi
